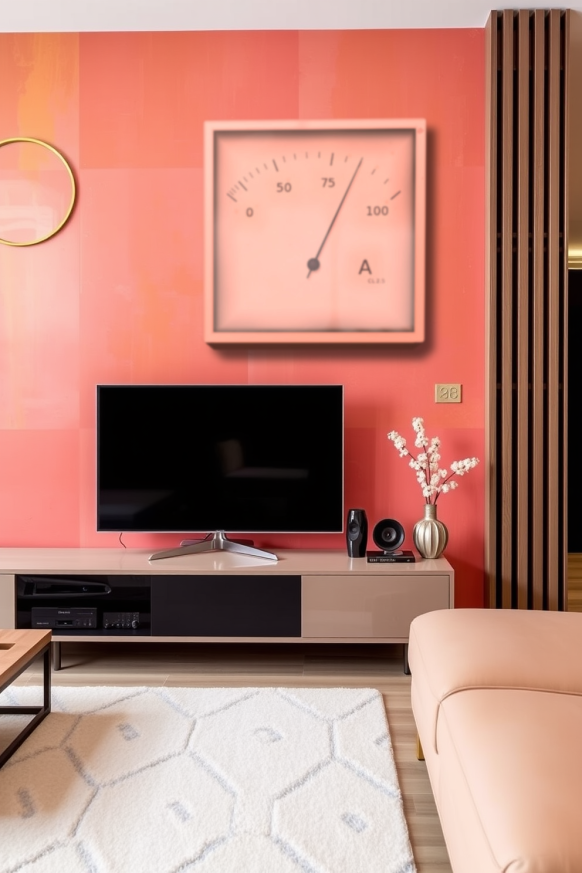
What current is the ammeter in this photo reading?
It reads 85 A
